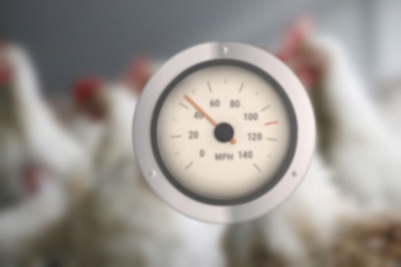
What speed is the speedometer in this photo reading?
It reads 45 mph
